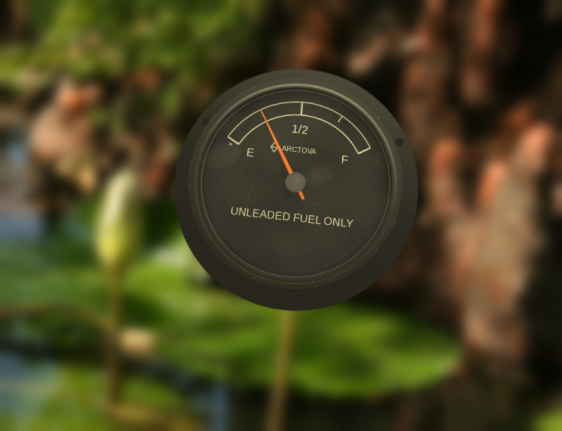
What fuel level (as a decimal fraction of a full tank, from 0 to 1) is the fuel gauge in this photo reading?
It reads 0.25
